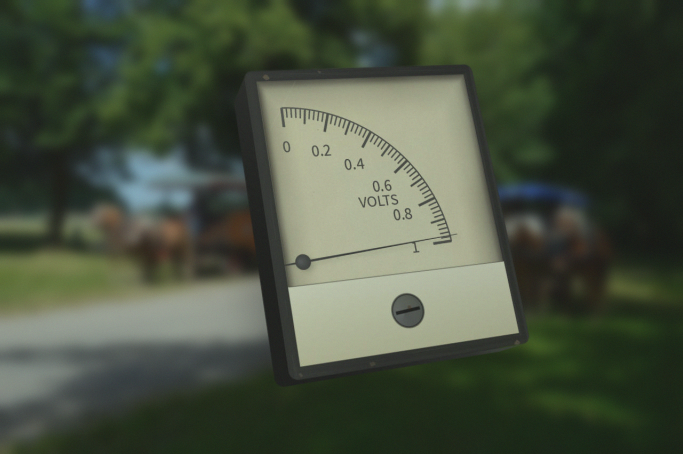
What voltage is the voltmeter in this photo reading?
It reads 0.98 V
